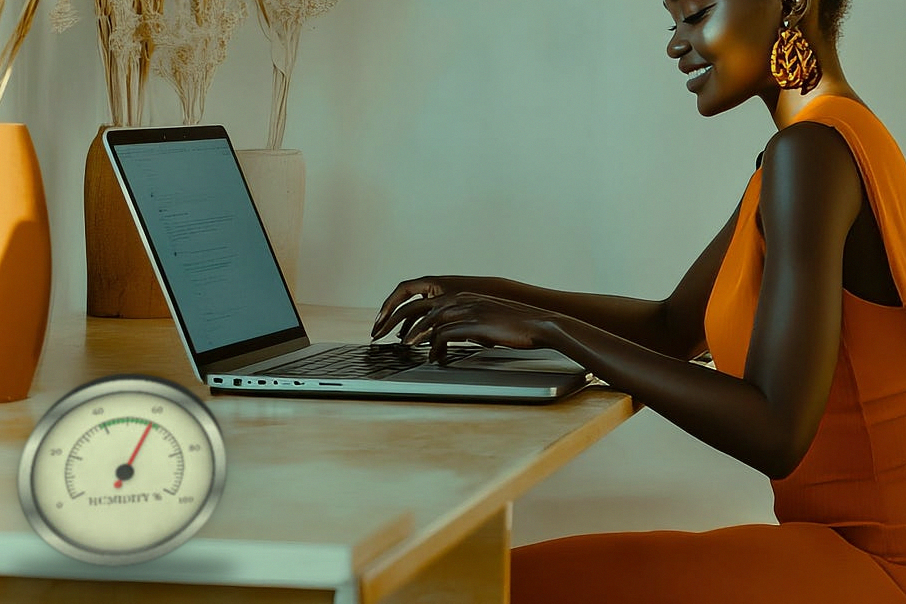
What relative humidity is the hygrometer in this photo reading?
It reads 60 %
